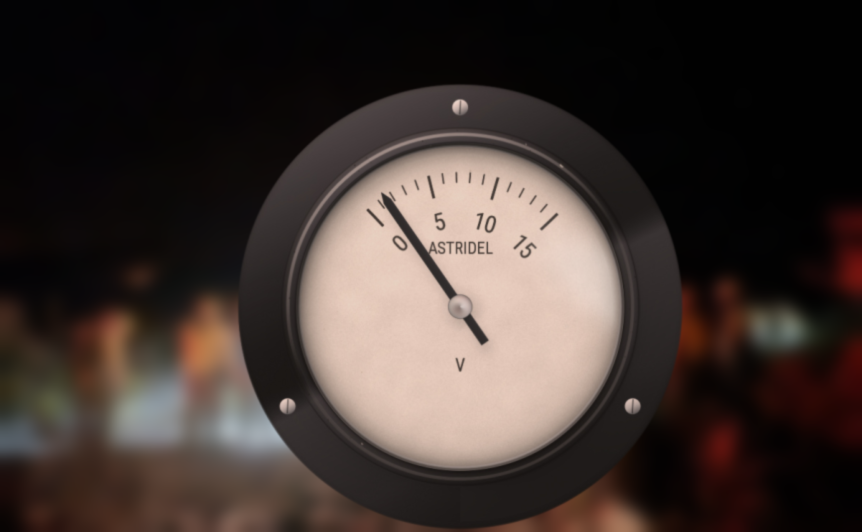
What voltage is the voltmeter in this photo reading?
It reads 1.5 V
